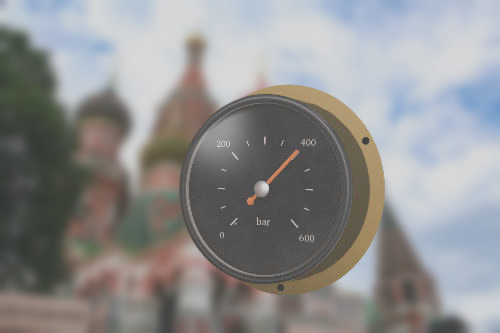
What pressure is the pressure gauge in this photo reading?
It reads 400 bar
